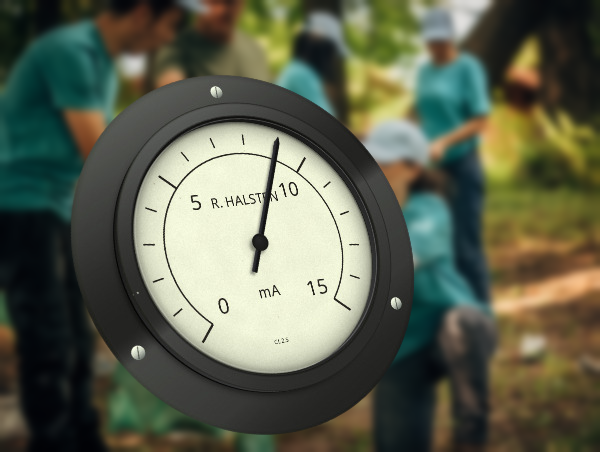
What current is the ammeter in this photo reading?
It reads 9 mA
